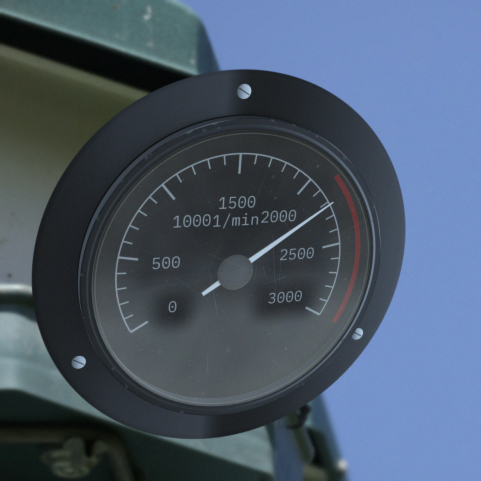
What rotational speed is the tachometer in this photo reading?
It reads 2200 rpm
